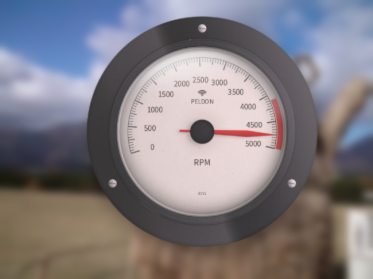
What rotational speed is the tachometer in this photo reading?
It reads 4750 rpm
